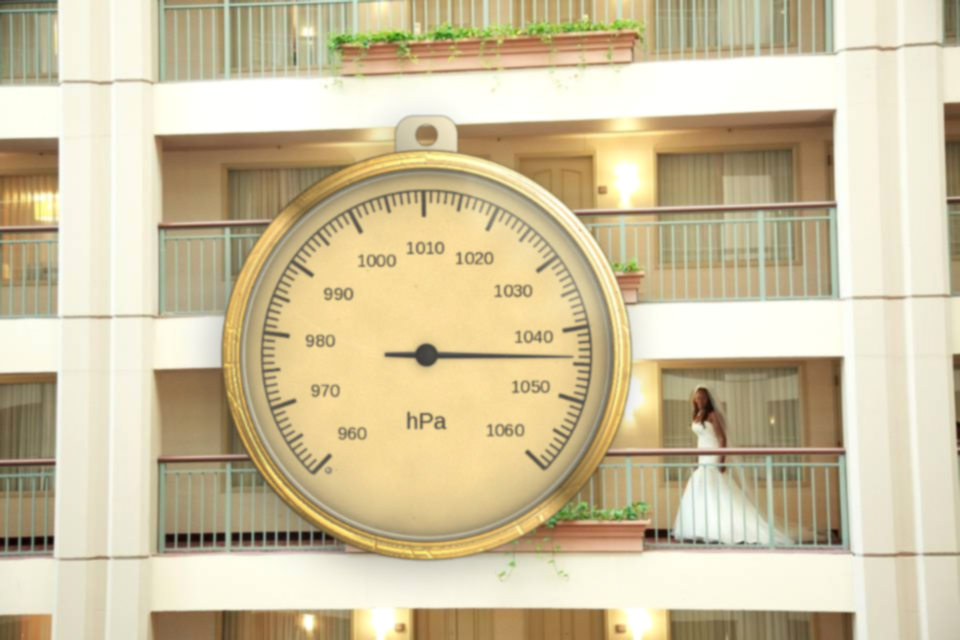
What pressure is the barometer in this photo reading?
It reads 1044 hPa
